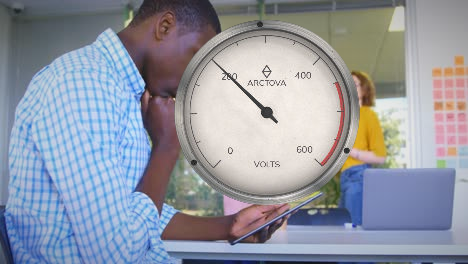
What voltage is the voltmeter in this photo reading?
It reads 200 V
